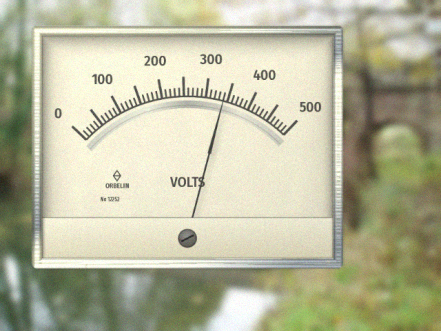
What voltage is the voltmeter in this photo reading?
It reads 340 V
